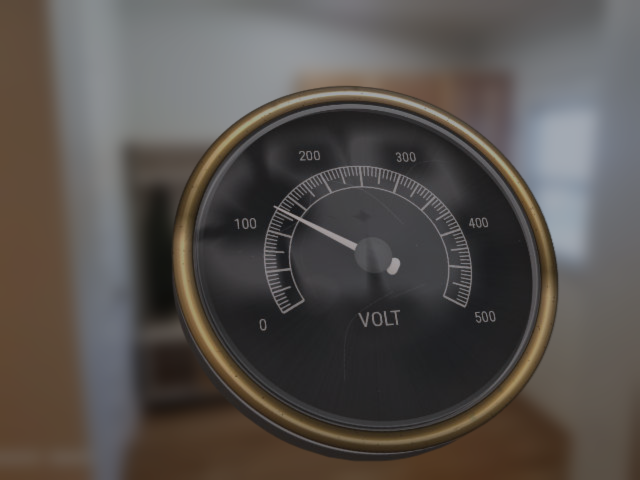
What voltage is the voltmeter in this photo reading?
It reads 125 V
